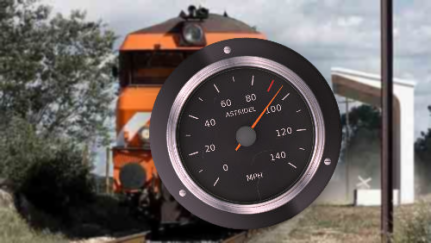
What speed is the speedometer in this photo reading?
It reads 95 mph
